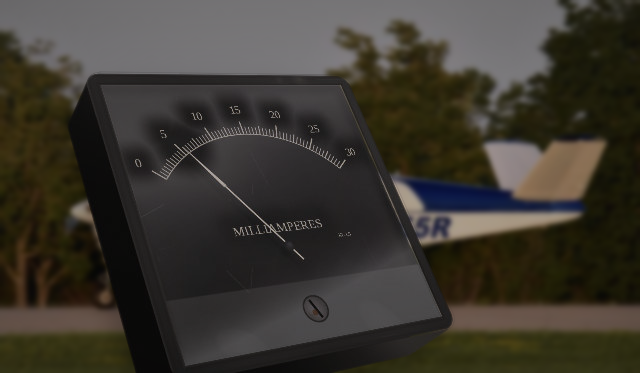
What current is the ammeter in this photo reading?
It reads 5 mA
